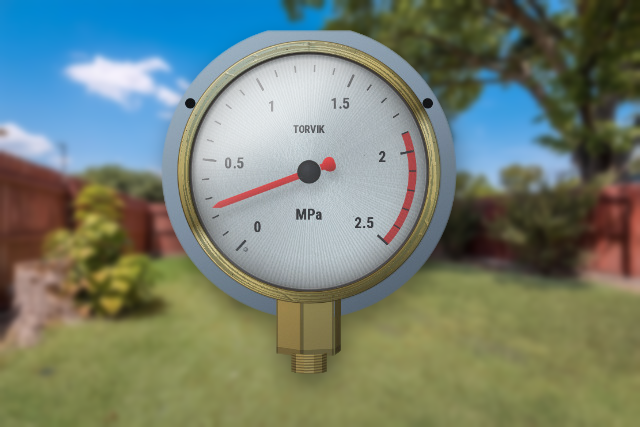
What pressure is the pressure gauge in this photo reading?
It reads 0.25 MPa
